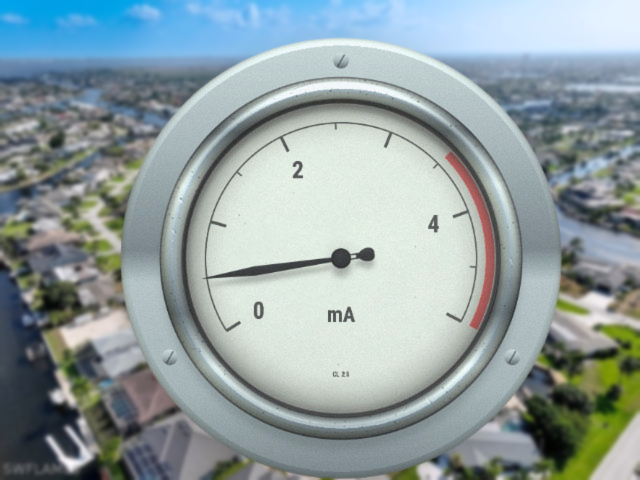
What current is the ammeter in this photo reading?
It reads 0.5 mA
